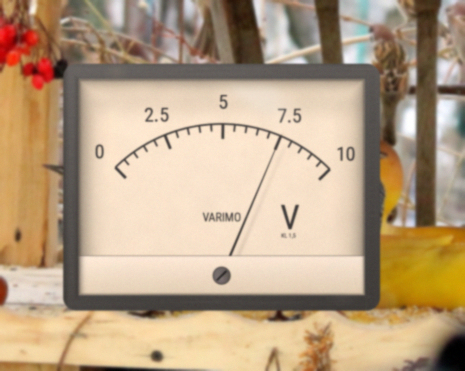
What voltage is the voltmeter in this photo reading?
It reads 7.5 V
